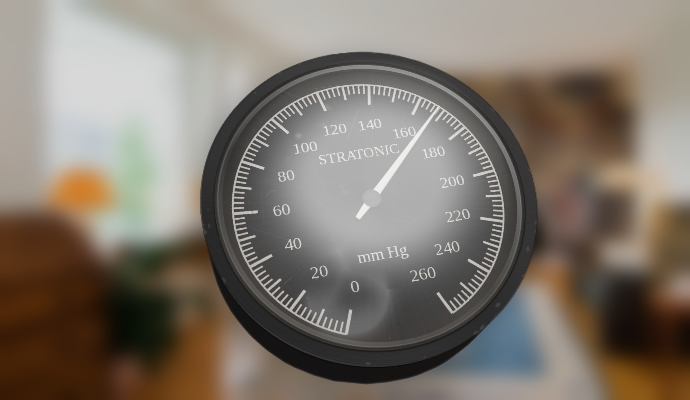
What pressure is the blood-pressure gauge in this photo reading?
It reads 168 mmHg
